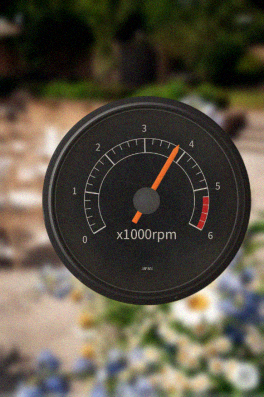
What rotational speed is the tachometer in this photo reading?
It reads 3800 rpm
